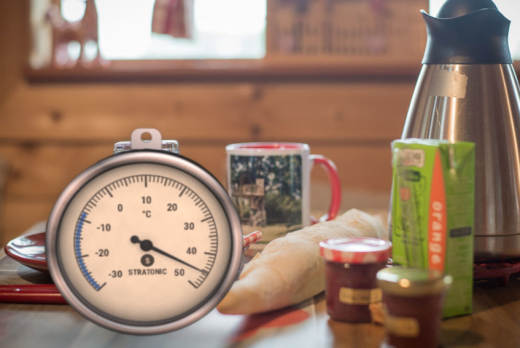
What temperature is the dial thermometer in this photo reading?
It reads 45 °C
